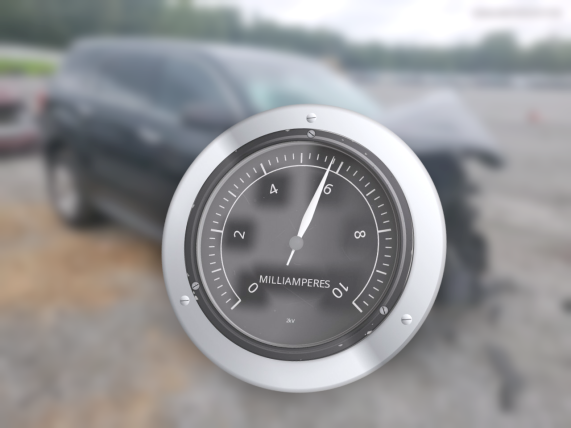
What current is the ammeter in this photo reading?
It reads 5.8 mA
